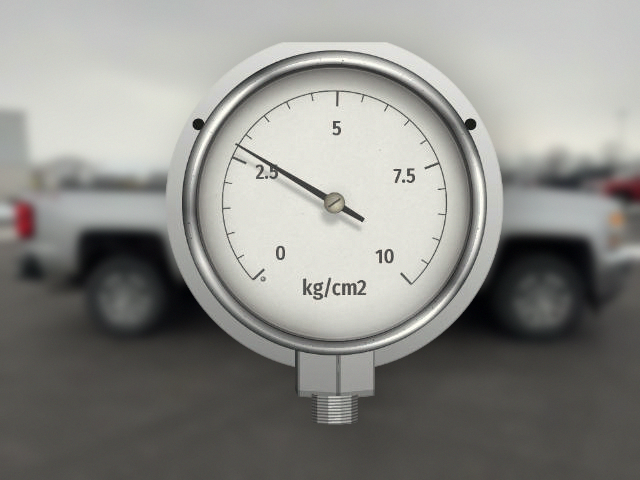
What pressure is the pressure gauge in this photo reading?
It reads 2.75 kg/cm²
